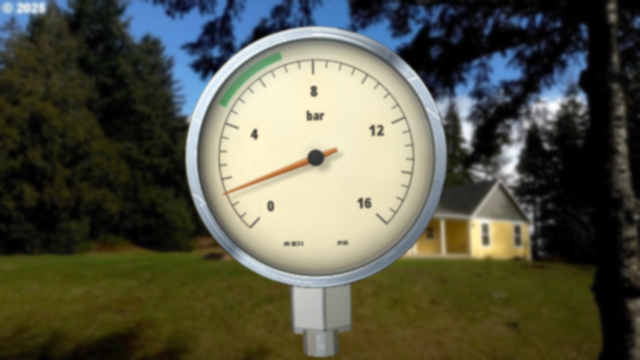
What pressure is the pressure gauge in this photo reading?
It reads 1.5 bar
